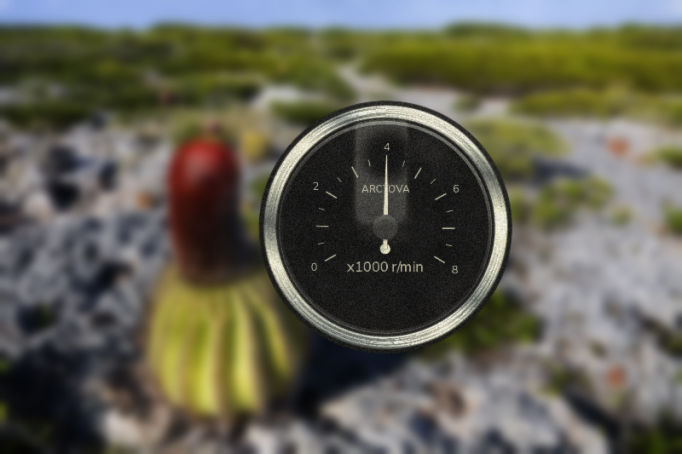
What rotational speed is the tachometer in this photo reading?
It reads 4000 rpm
